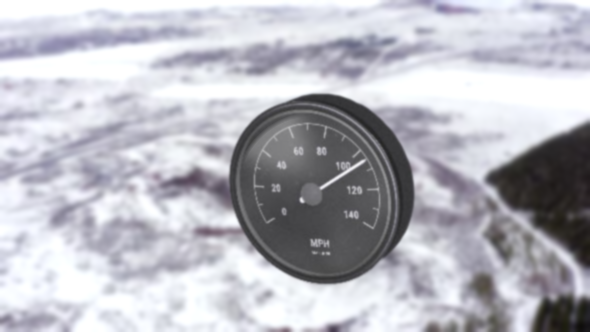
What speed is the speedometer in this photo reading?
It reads 105 mph
